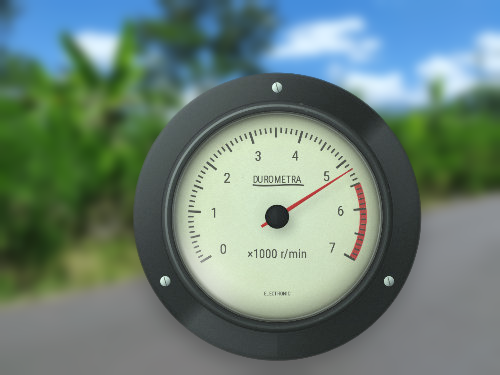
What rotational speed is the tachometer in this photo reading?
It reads 5200 rpm
